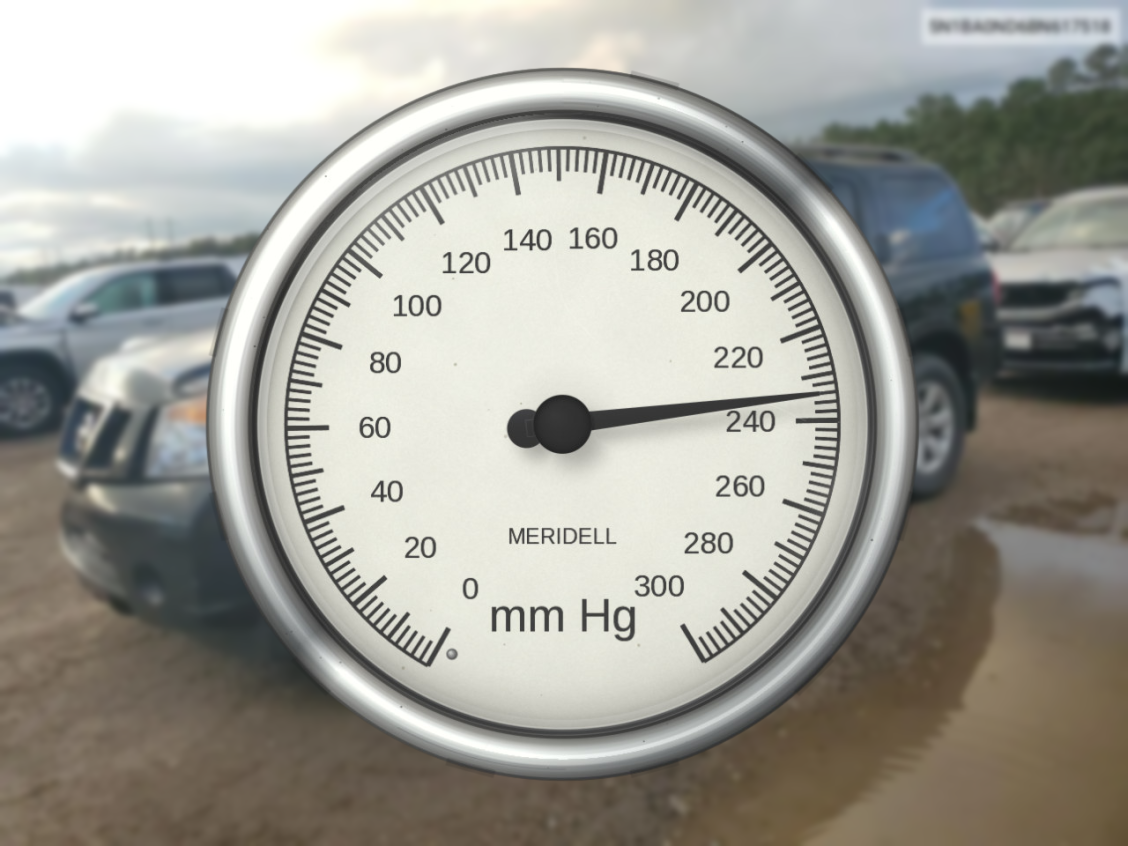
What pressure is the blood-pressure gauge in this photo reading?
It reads 234 mmHg
